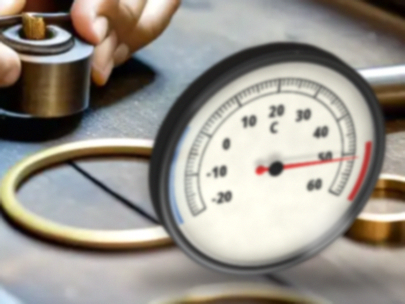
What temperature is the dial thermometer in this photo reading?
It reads 50 °C
